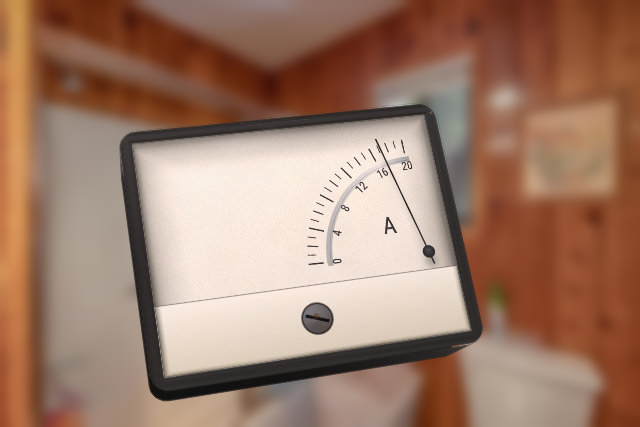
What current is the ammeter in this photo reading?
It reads 17 A
